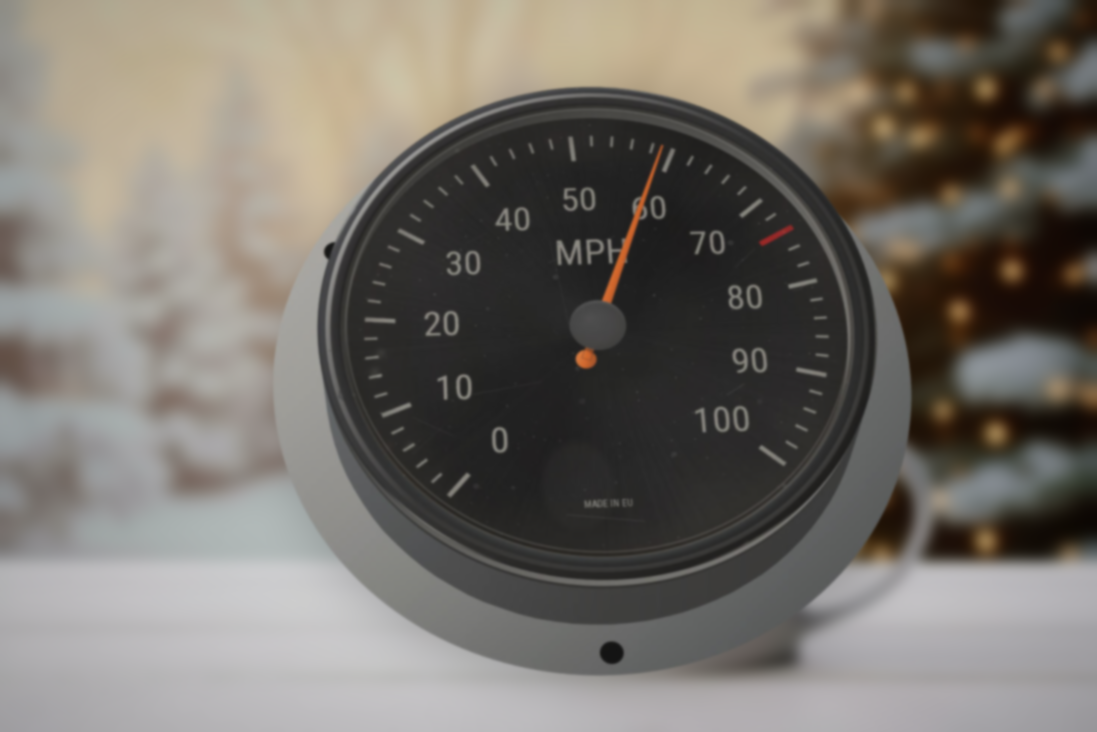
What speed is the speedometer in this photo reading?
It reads 59 mph
